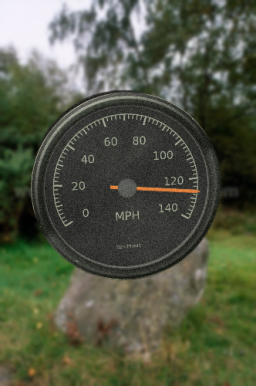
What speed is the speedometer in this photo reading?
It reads 126 mph
